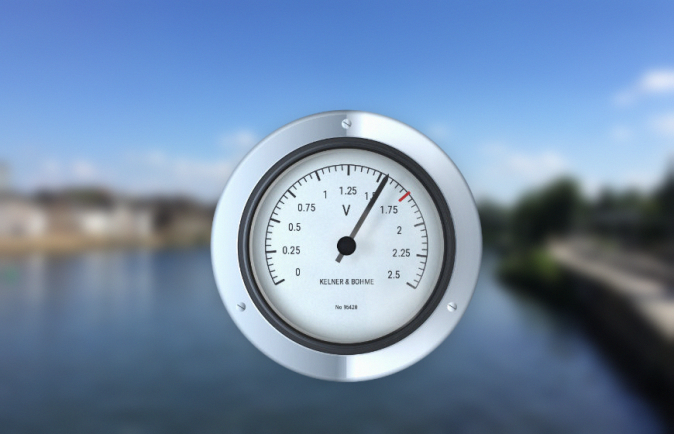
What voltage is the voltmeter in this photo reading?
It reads 1.55 V
